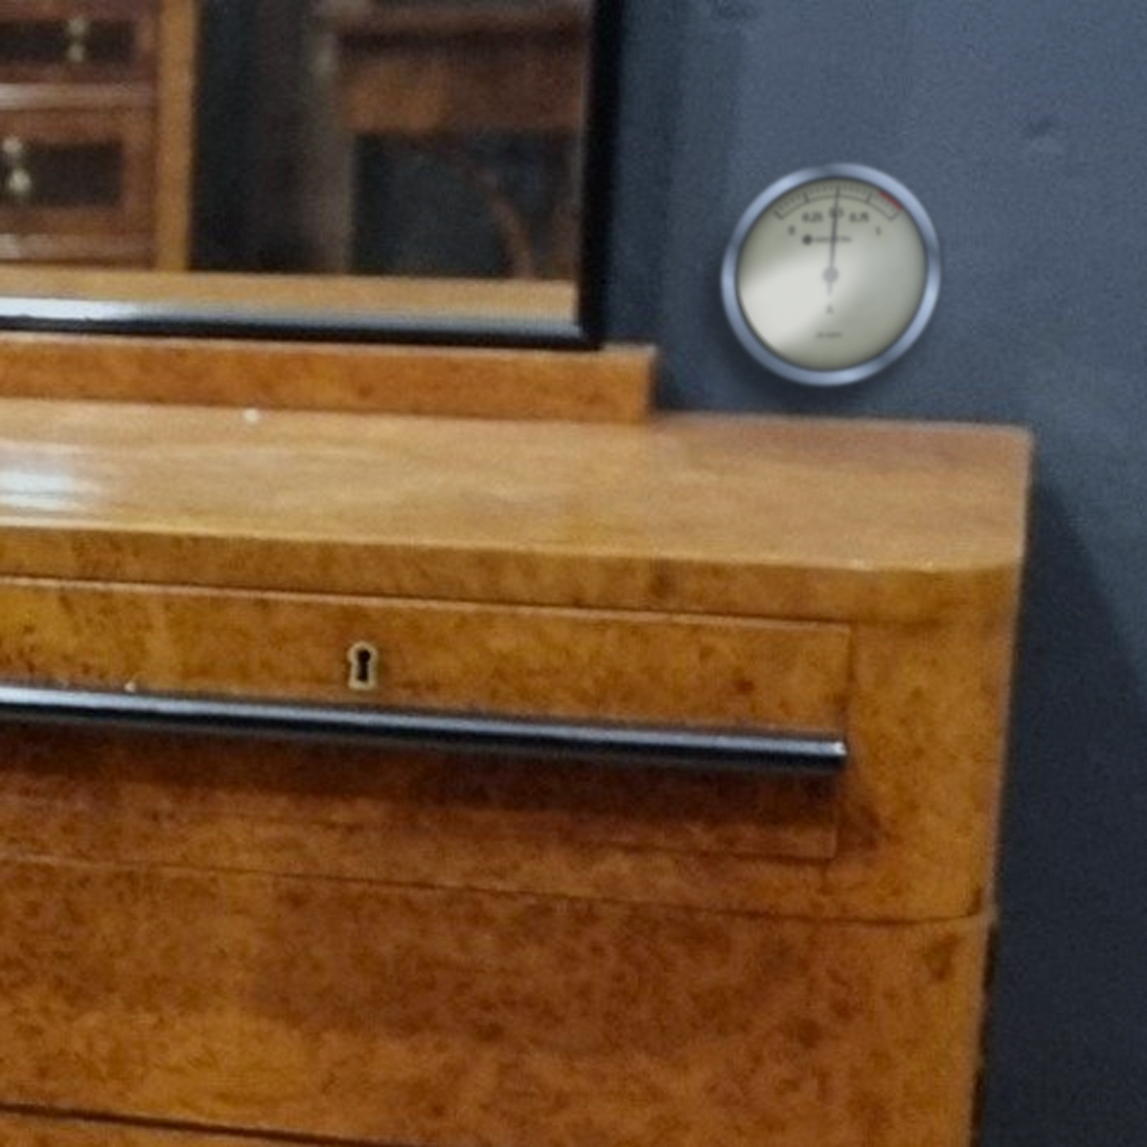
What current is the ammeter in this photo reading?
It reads 0.5 A
